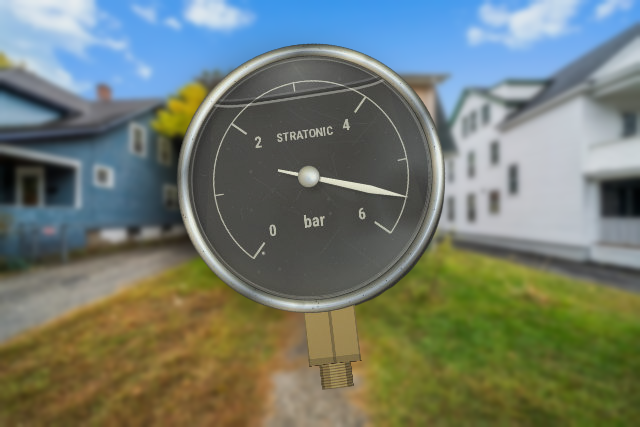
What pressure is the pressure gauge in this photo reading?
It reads 5.5 bar
